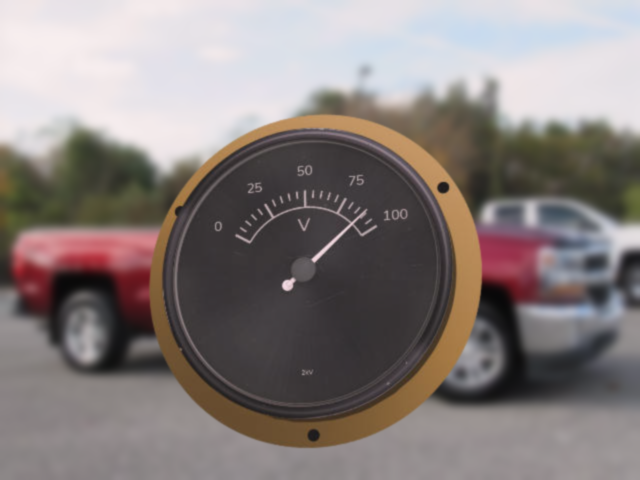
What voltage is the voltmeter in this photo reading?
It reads 90 V
